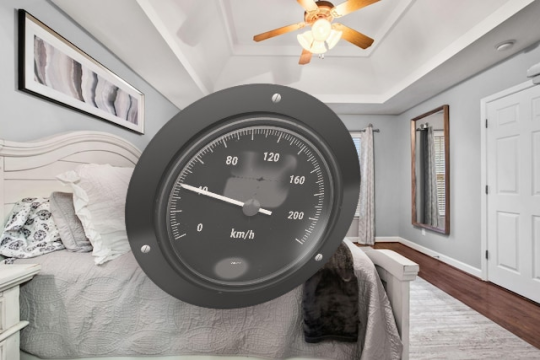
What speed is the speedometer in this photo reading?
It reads 40 km/h
